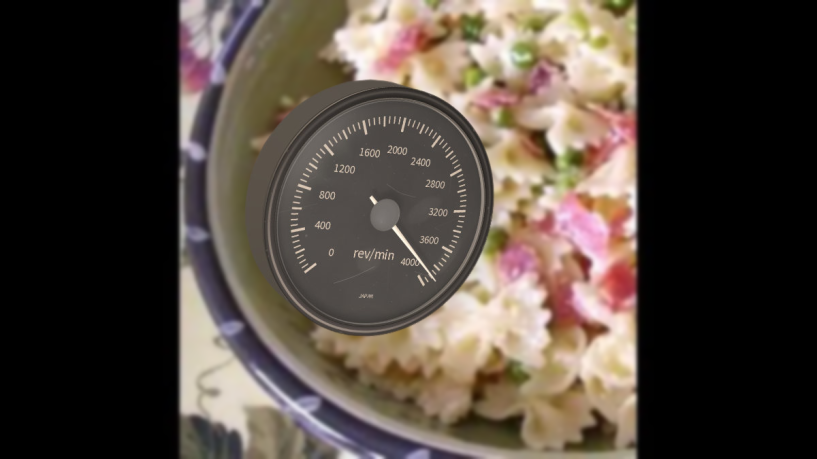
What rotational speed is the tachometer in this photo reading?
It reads 3900 rpm
